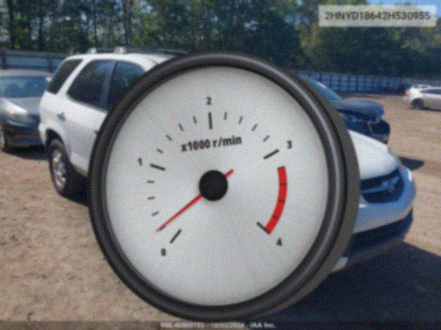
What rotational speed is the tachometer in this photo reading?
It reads 200 rpm
